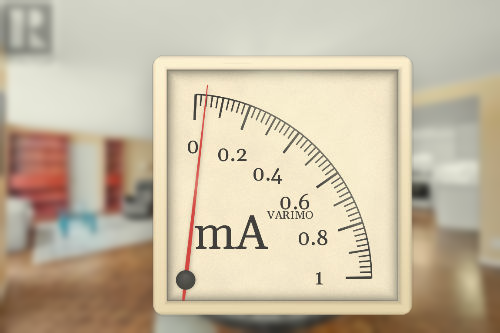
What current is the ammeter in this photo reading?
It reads 0.04 mA
